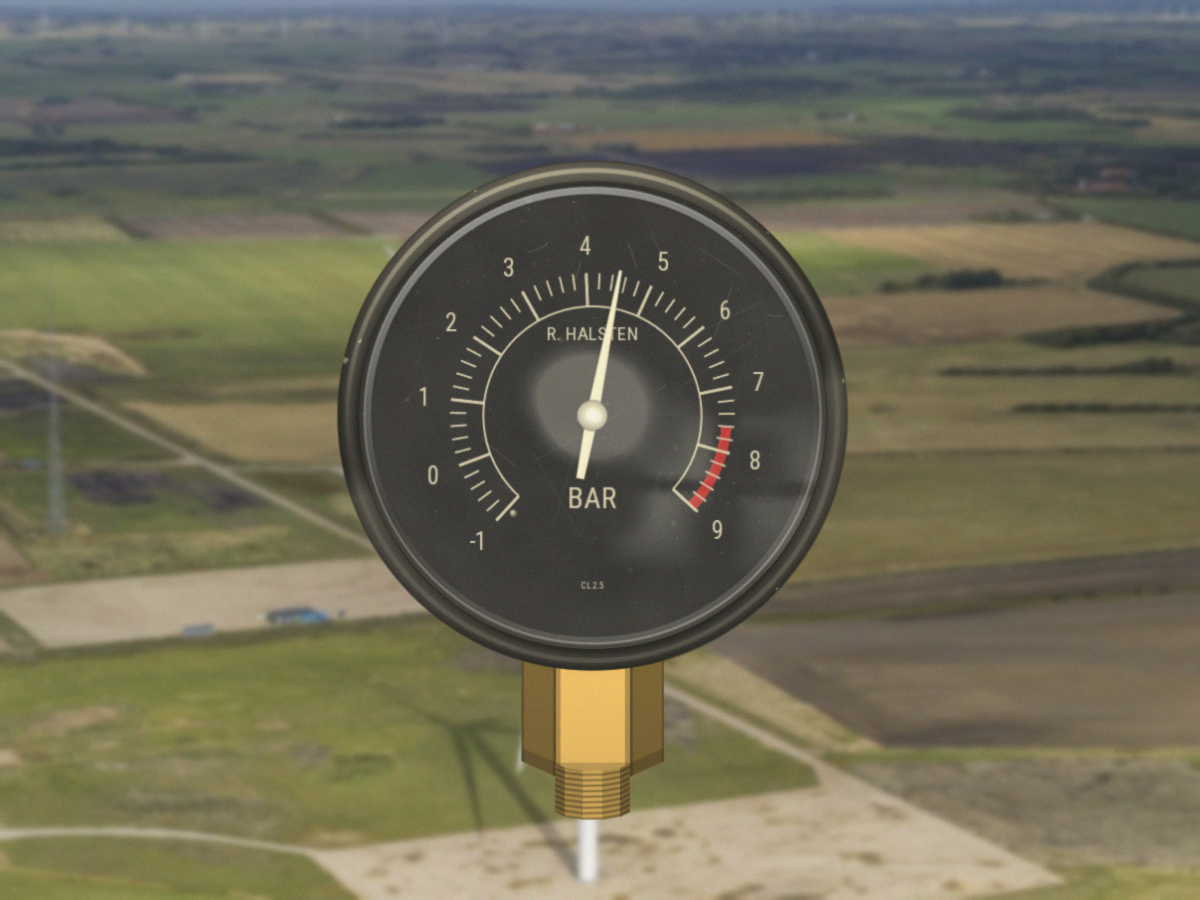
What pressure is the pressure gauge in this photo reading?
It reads 4.5 bar
